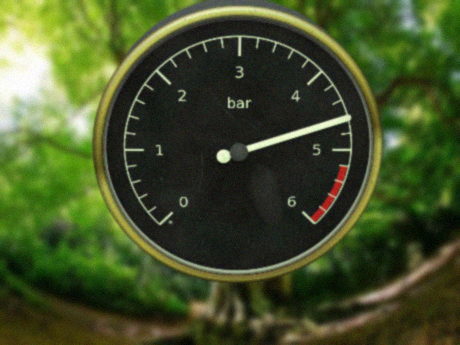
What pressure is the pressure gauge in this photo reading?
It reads 4.6 bar
